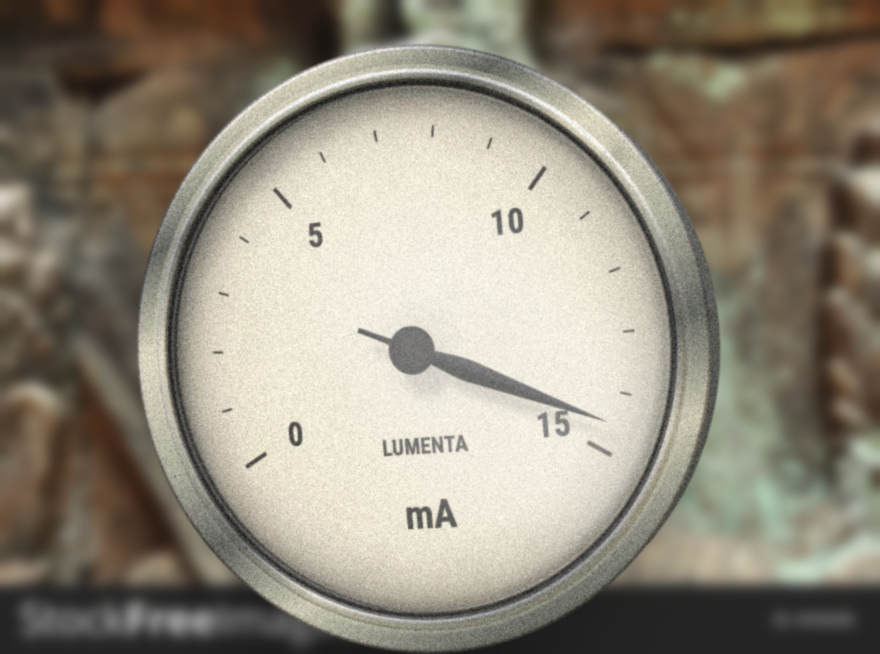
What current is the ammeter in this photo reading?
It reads 14.5 mA
